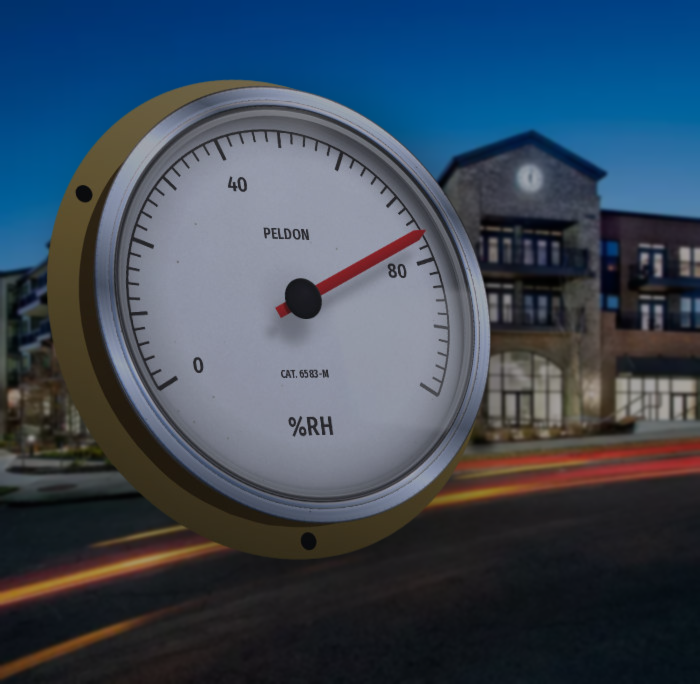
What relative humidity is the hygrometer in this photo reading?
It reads 76 %
